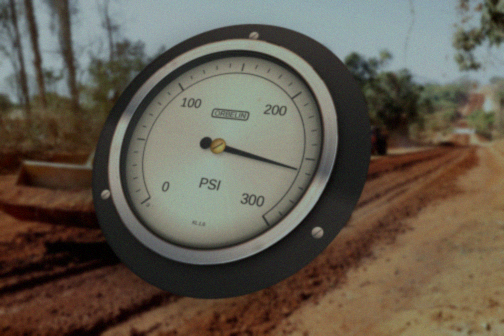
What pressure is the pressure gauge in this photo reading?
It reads 260 psi
